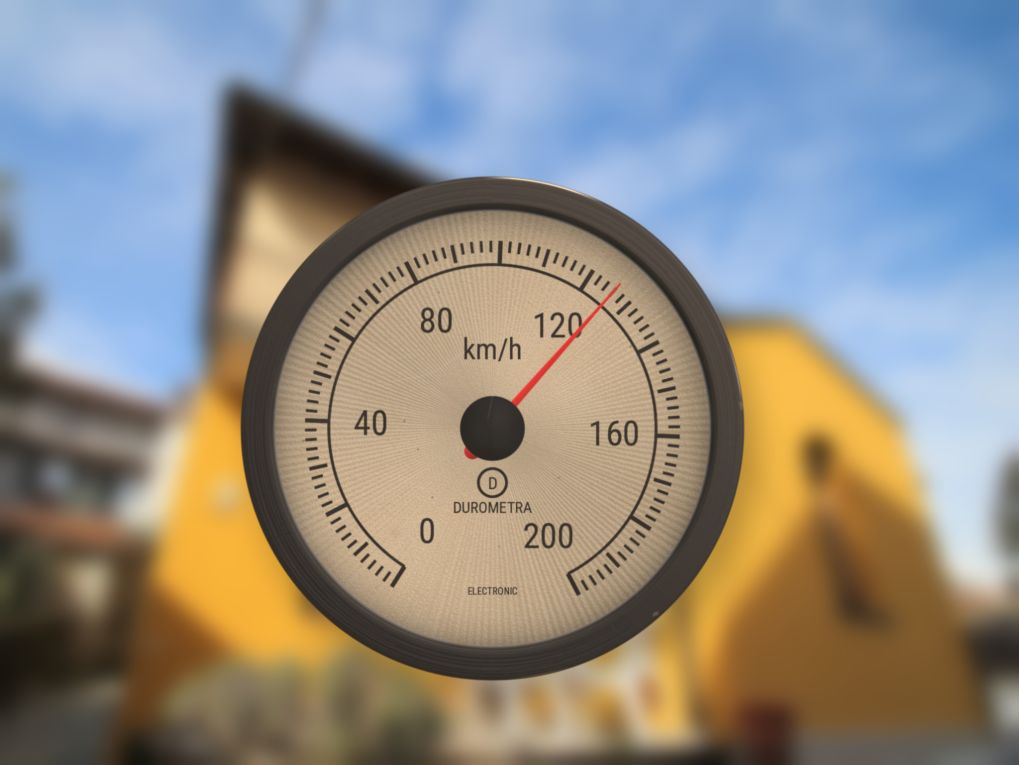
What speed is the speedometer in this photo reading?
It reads 126 km/h
